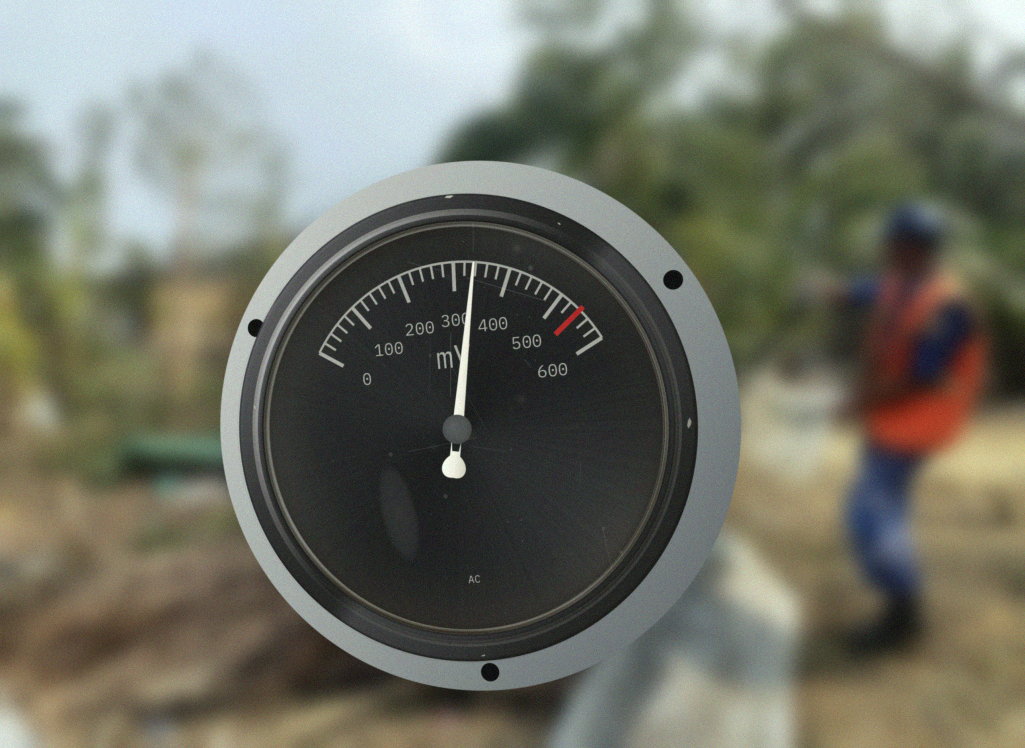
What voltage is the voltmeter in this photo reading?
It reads 340 mV
